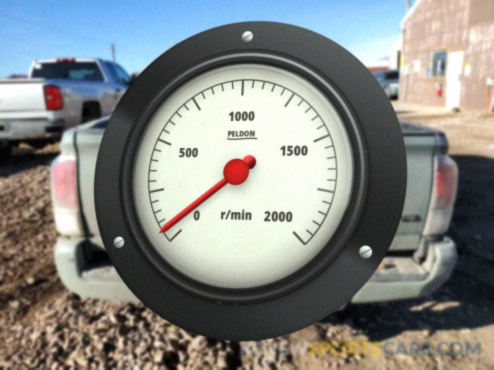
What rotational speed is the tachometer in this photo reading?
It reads 50 rpm
